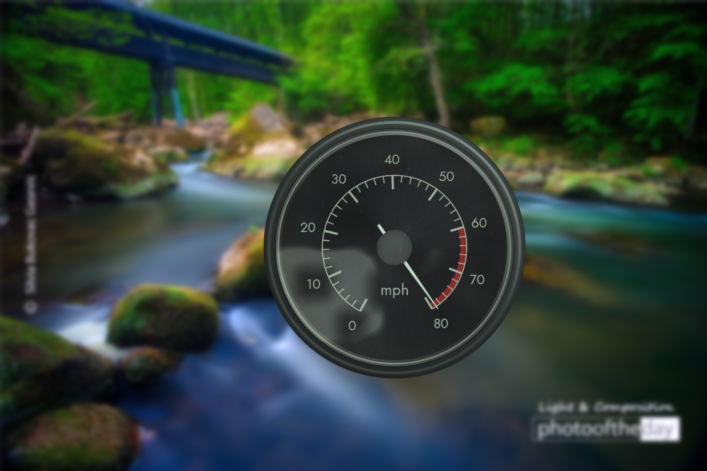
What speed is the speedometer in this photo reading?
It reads 79 mph
